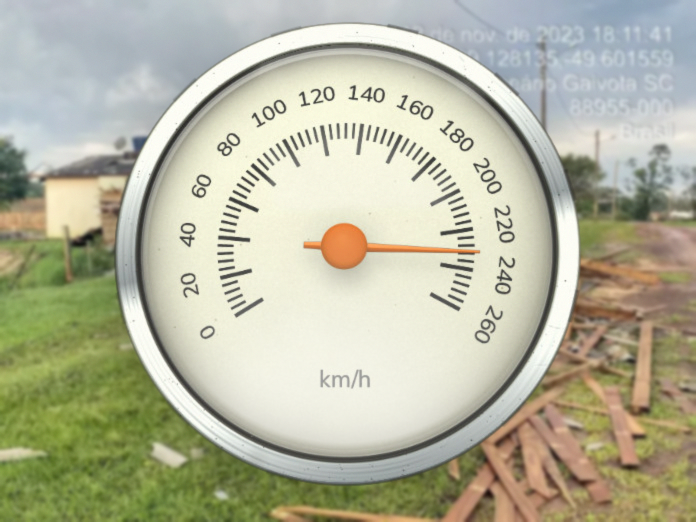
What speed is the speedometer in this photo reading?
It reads 232 km/h
